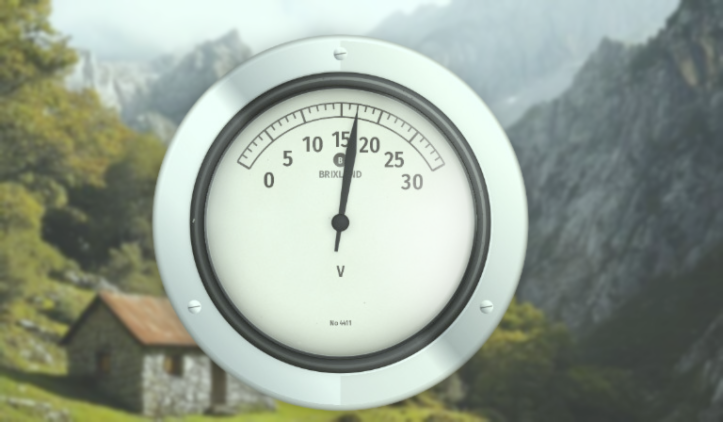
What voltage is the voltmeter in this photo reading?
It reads 17 V
